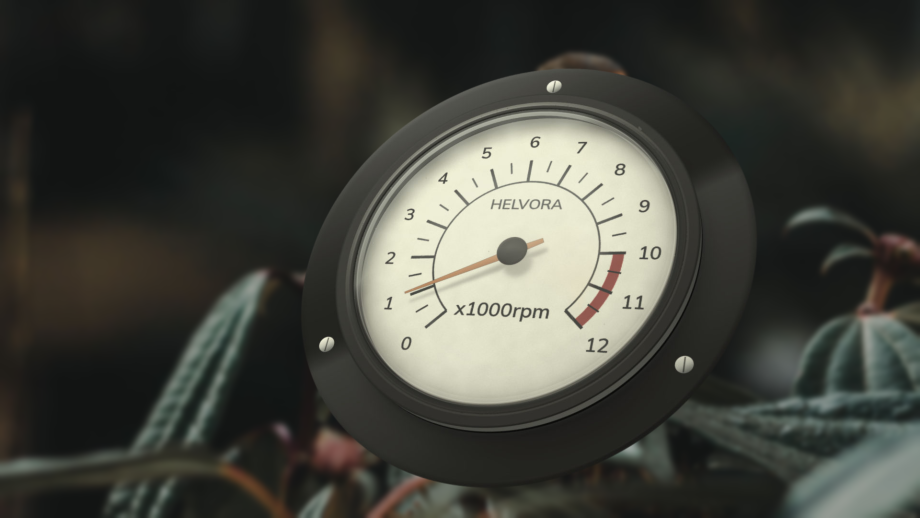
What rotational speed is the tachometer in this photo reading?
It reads 1000 rpm
